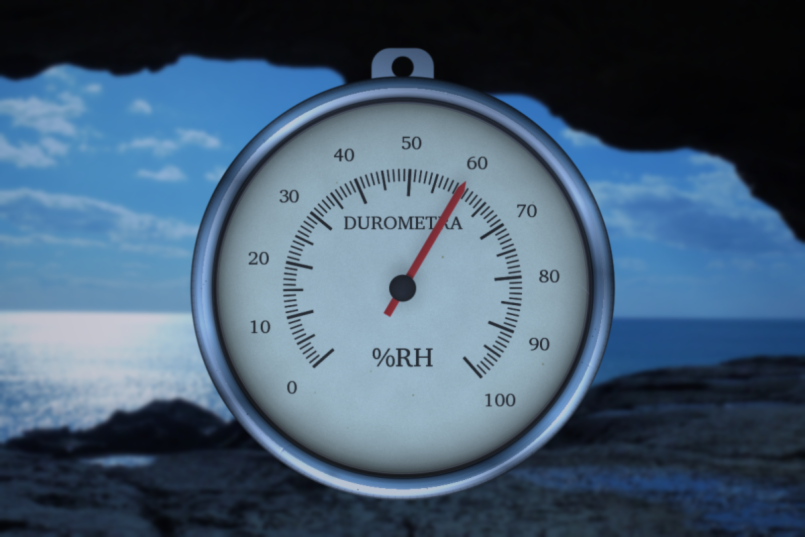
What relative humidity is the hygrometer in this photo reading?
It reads 60 %
